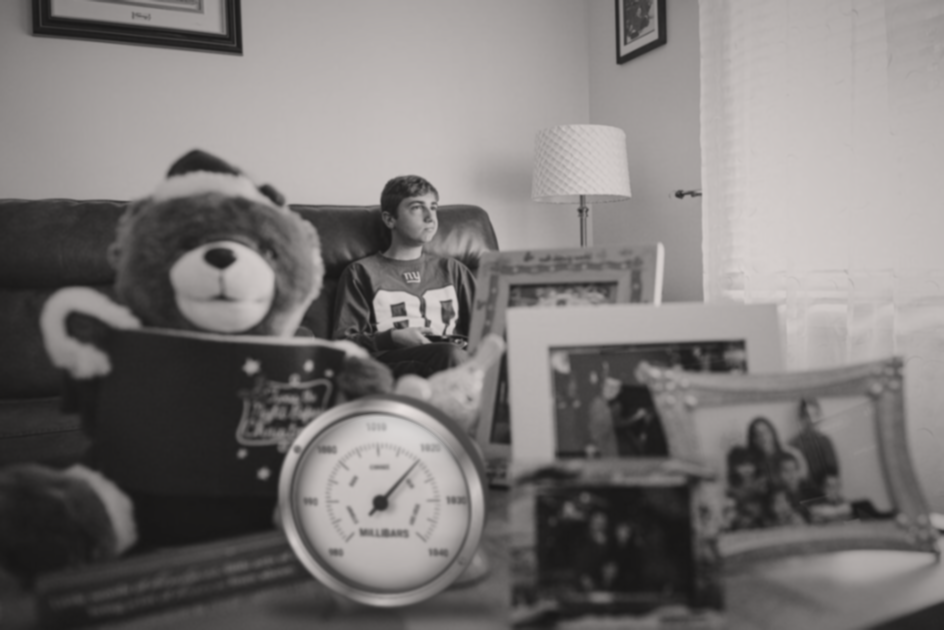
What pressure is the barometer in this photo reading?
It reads 1020 mbar
